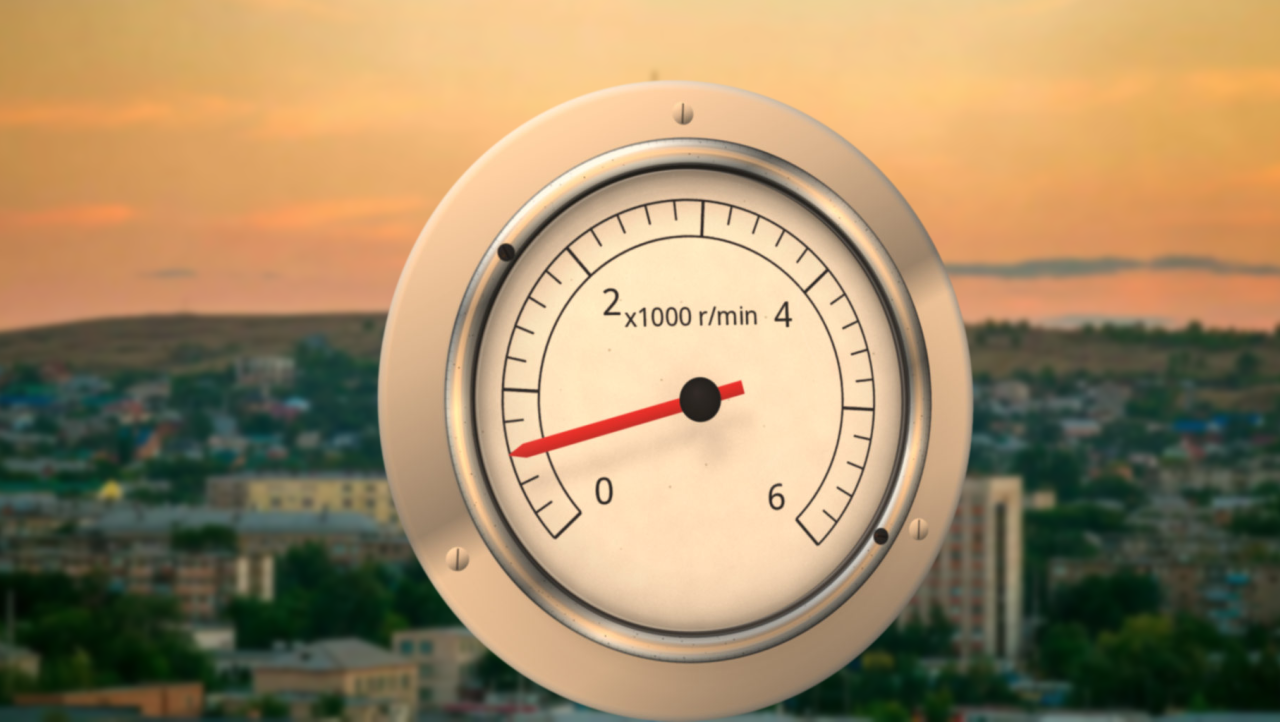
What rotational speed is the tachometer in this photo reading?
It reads 600 rpm
